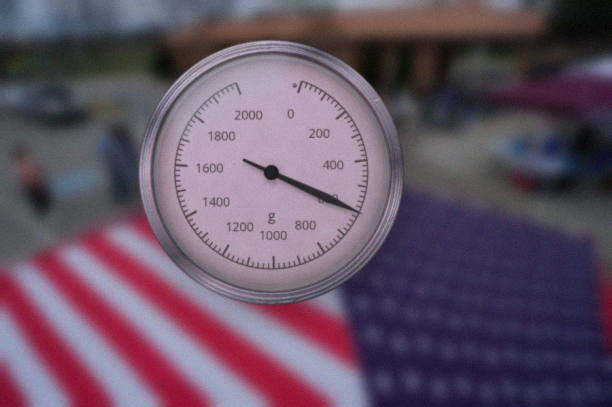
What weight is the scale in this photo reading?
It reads 600 g
